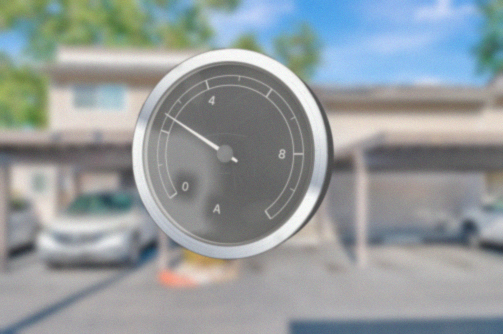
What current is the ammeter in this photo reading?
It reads 2.5 A
